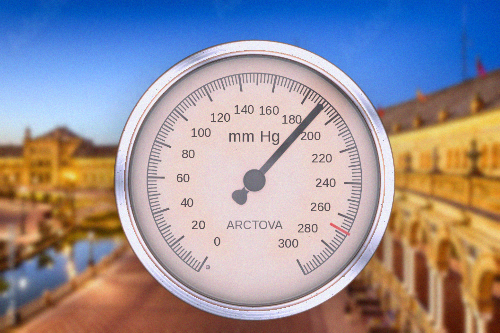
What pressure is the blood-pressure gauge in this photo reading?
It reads 190 mmHg
